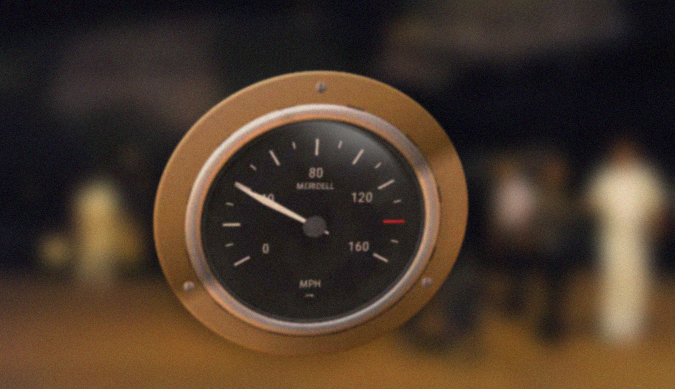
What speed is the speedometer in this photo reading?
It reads 40 mph
